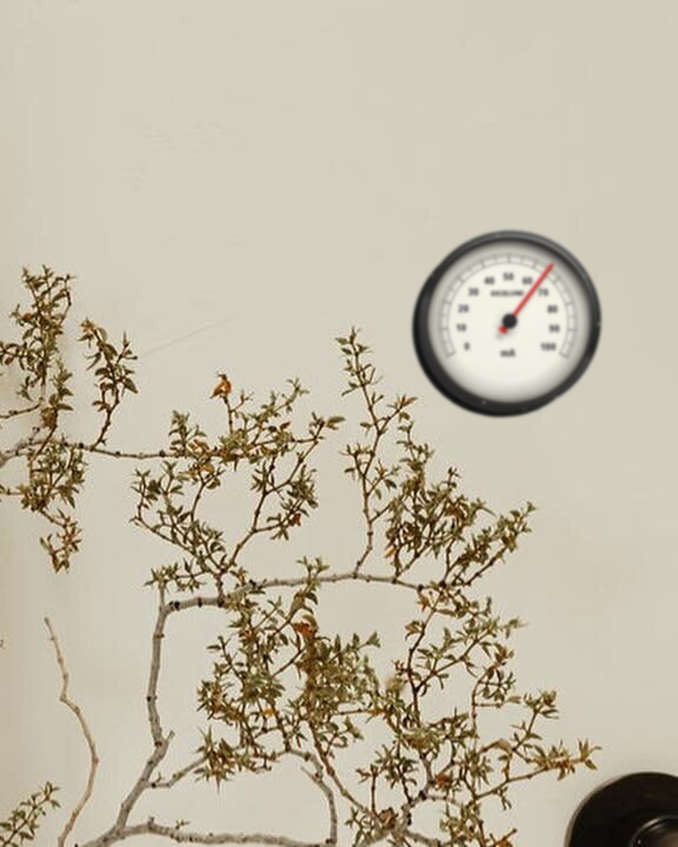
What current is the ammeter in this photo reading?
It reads 65 mA
